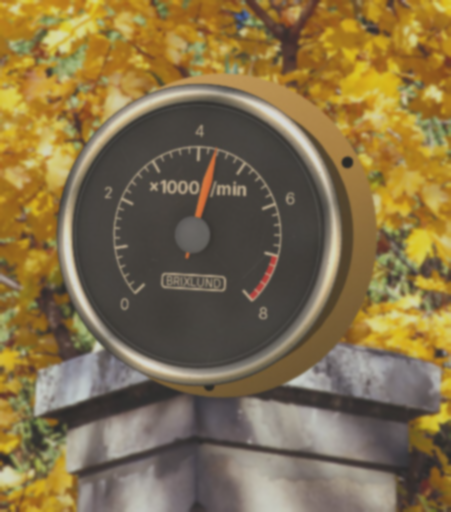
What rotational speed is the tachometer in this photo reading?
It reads 4400 rpm
